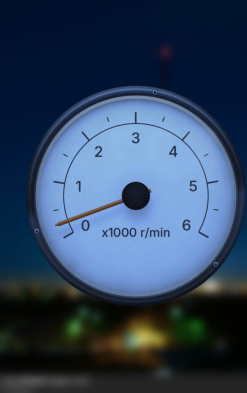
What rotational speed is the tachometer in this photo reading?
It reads 250 rpm
